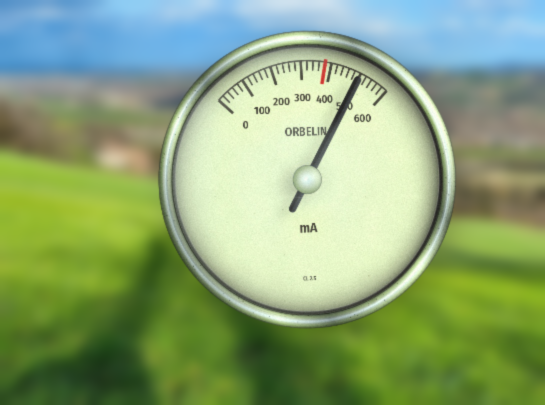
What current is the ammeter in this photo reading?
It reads 500 mA
